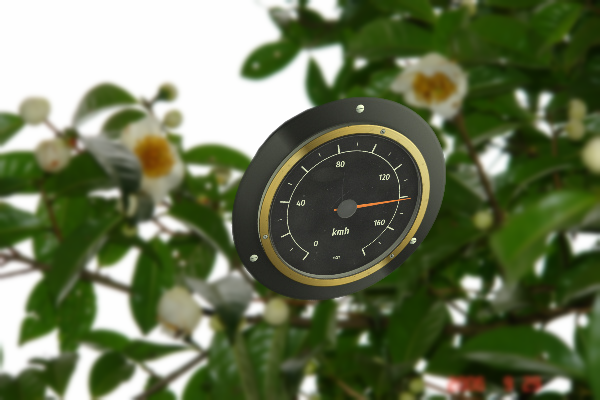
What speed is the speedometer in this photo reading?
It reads 140 km/h
